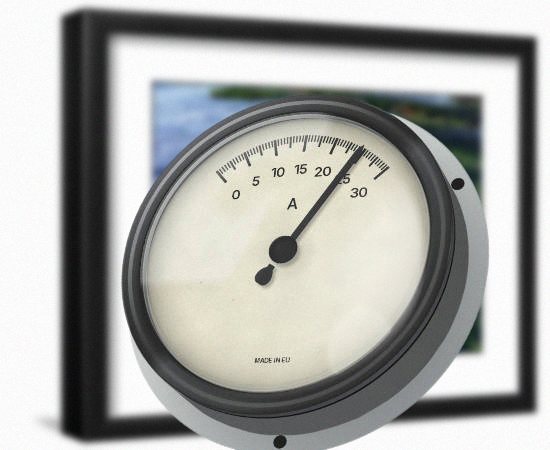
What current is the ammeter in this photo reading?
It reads 25 A
